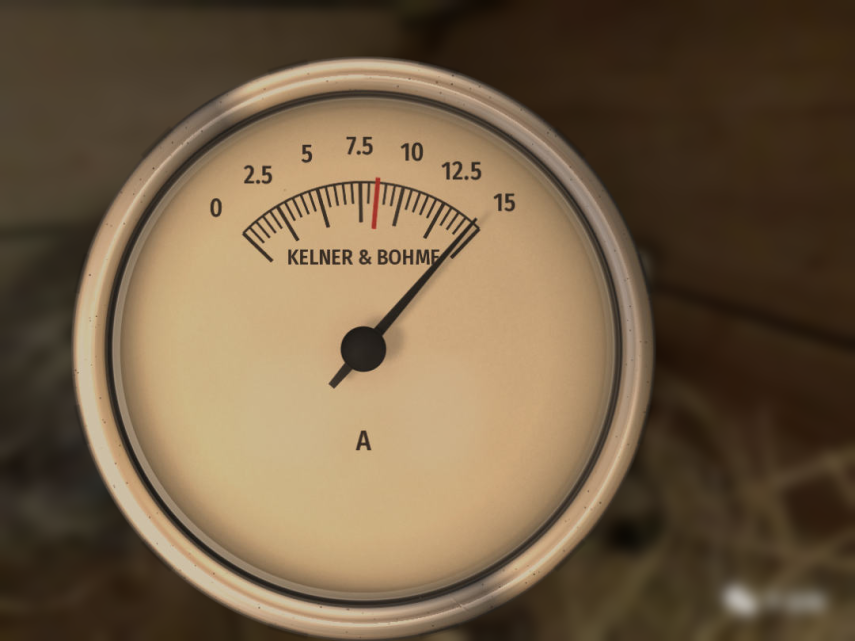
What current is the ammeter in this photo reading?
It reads 14.5 A
